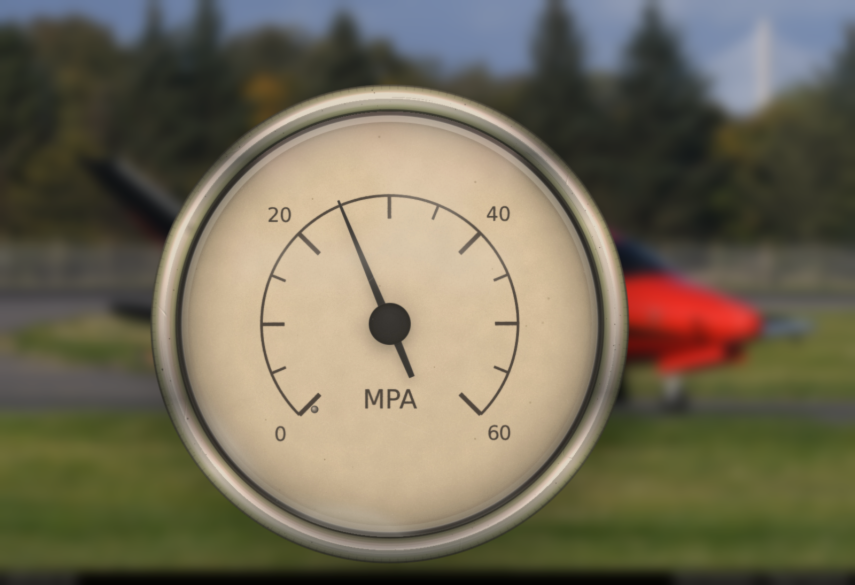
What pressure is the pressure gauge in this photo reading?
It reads 25 MPa
